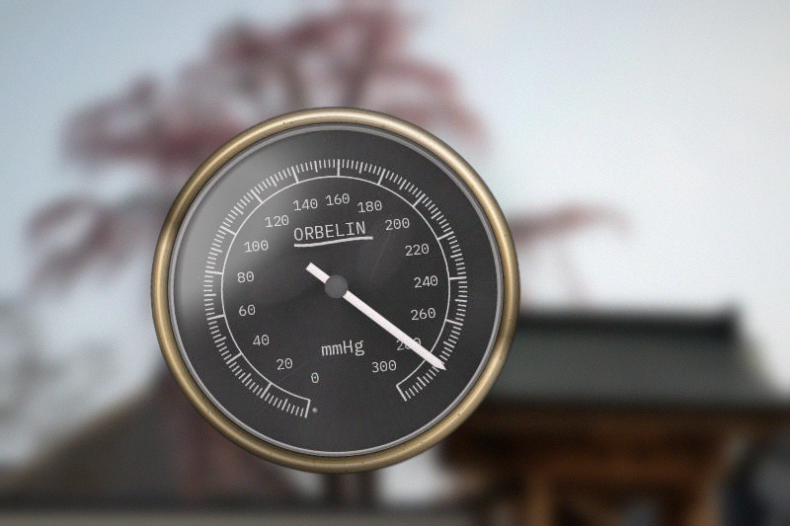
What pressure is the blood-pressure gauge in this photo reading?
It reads 280 mmHg
